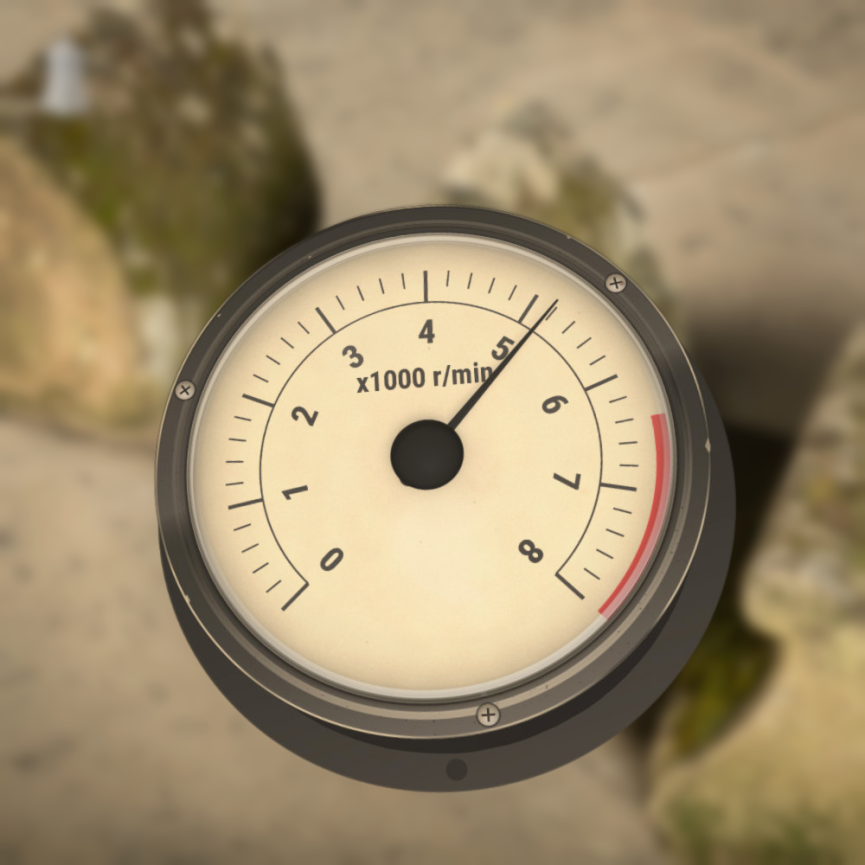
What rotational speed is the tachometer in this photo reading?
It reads 5200 rpm
